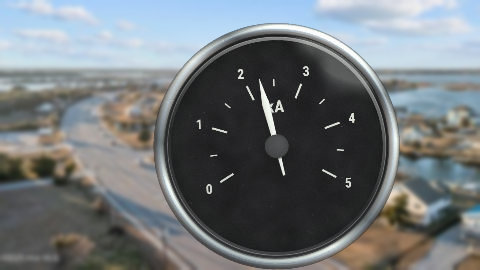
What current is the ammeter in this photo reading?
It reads 2.25 kA
